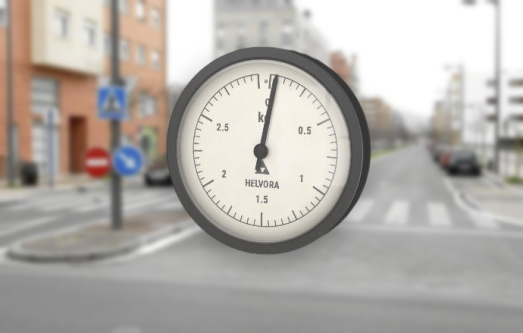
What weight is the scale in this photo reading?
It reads 0.05 kg
